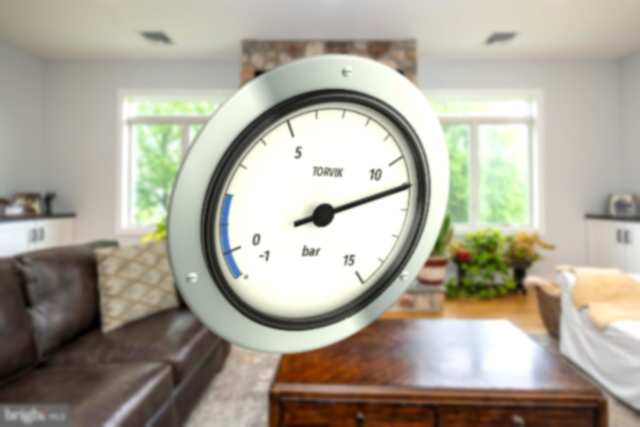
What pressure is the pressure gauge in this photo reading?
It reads 11 bar
